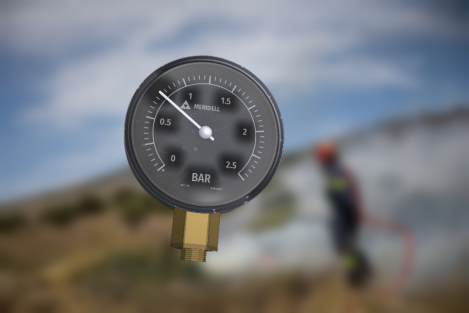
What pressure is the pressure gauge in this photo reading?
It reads 0.75 bar
